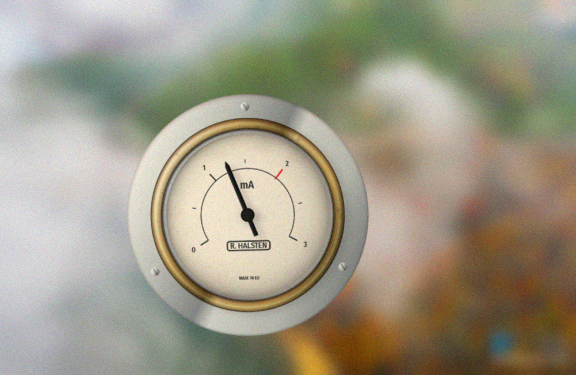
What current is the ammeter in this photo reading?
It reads 1.25 mA
